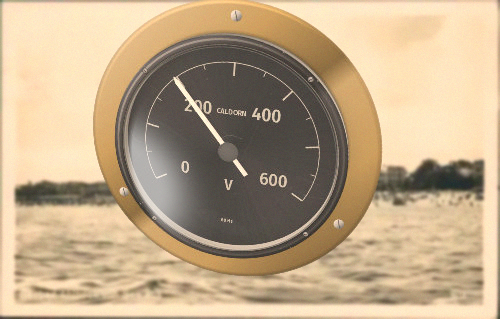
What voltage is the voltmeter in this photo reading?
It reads 200 V
